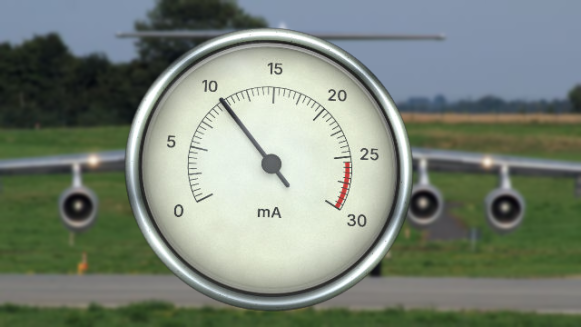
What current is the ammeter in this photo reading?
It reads 10 mA
